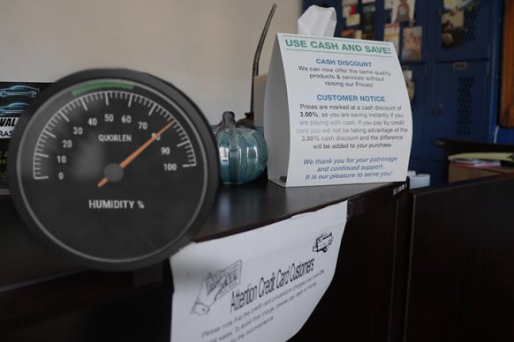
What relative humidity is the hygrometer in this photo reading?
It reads 80 %
